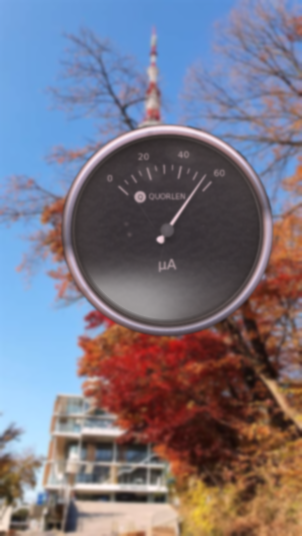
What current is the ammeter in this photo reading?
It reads 55 µA
